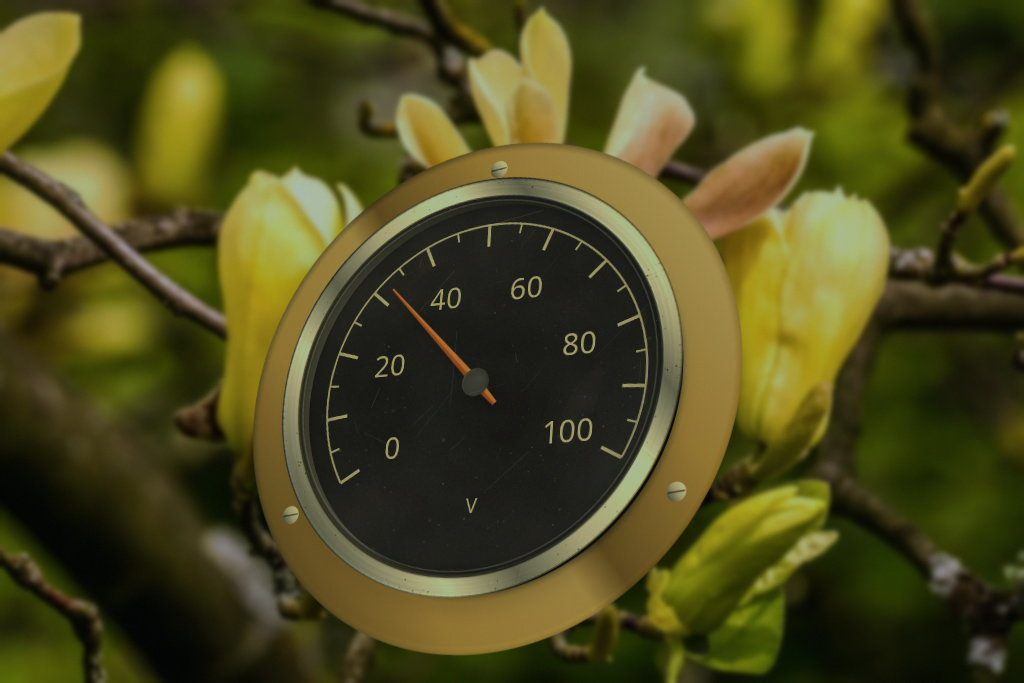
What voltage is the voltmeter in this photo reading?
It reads 32.5 V
